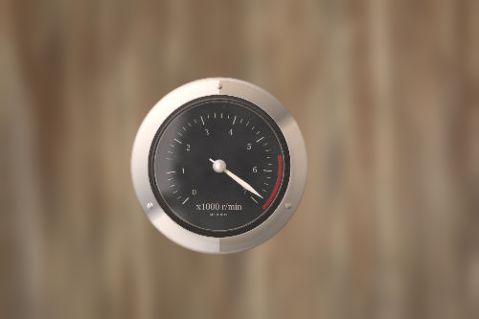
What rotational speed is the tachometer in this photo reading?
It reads 6800 rpm
